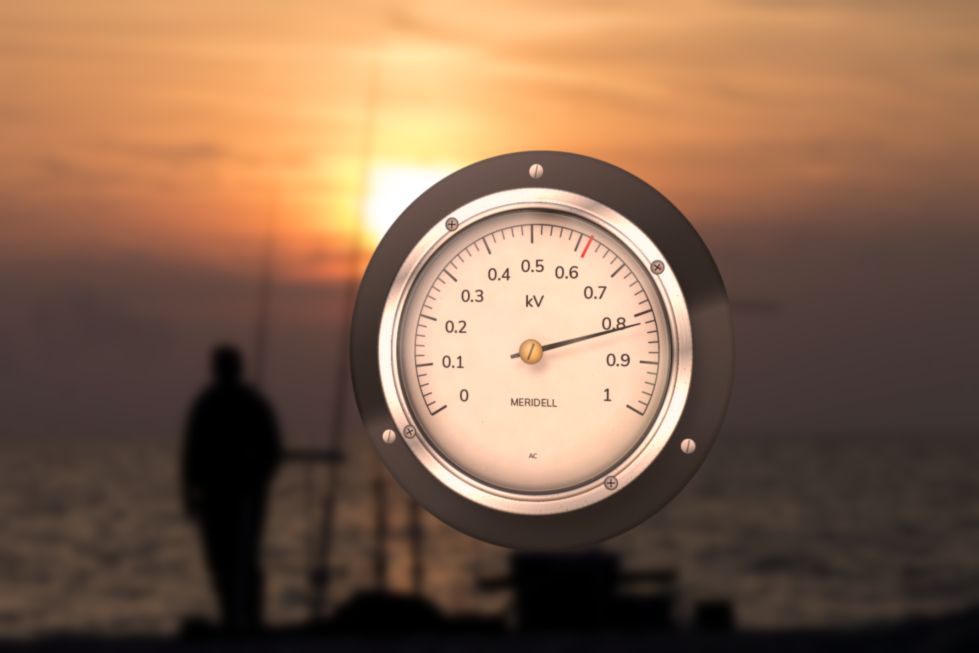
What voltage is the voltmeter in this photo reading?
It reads 0.82 kV
